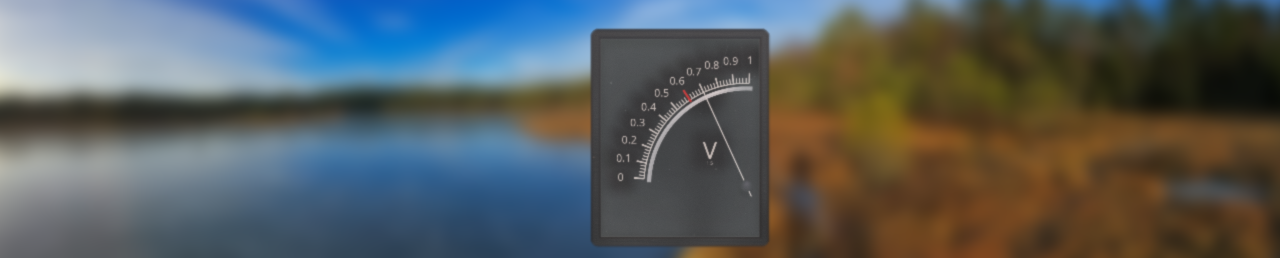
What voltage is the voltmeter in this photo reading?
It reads 0.7 V
